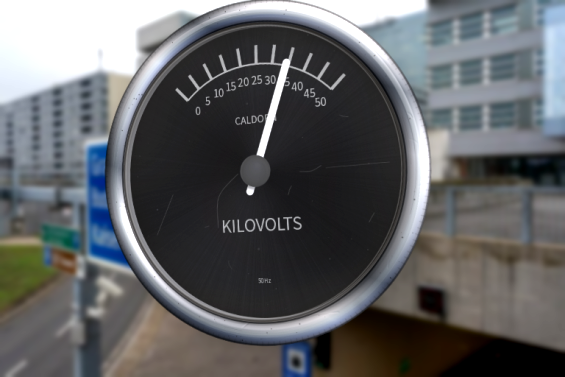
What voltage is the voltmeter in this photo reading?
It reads 35 kV
